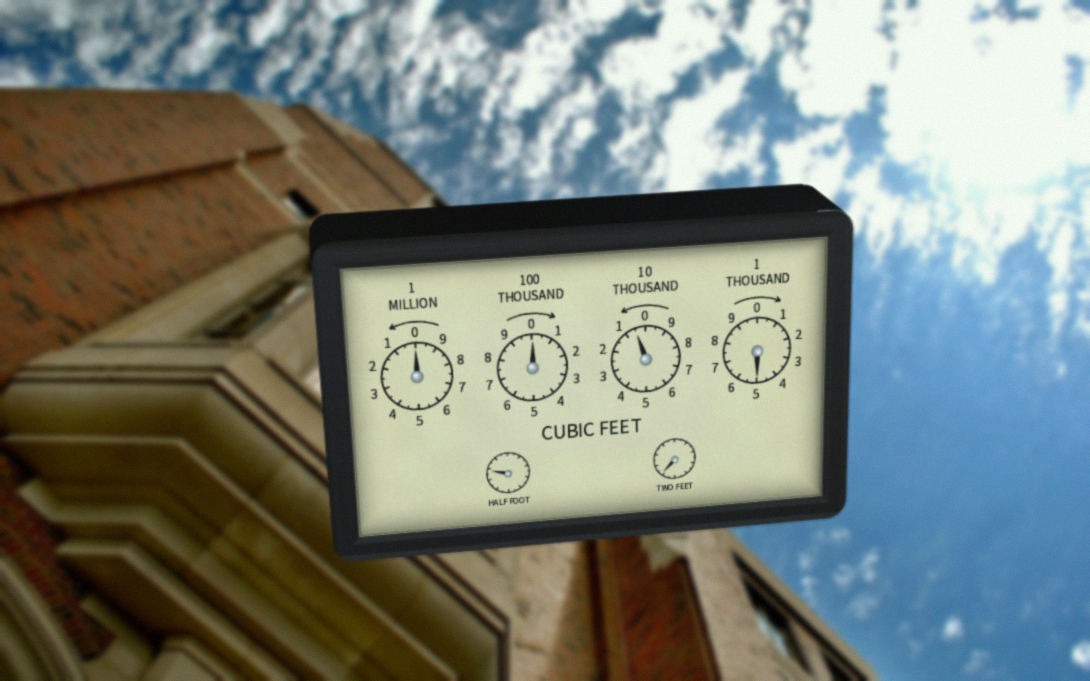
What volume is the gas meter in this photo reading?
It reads 500 ft³
